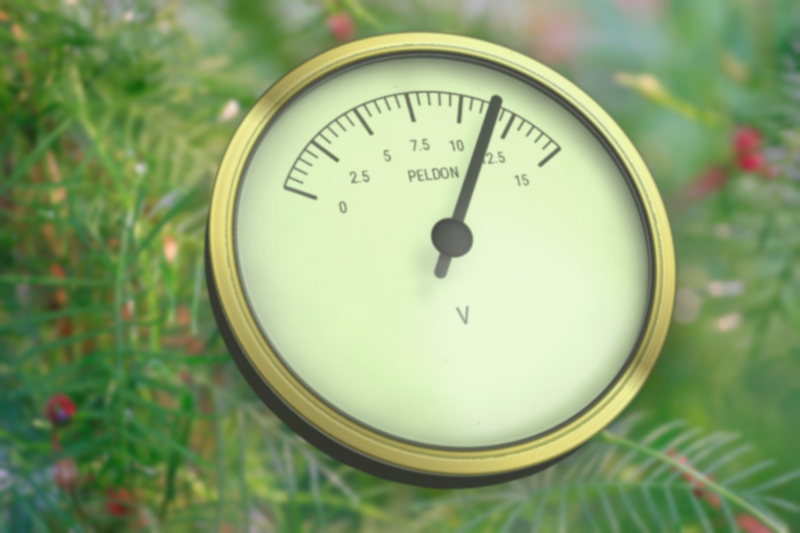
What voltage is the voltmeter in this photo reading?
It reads 11.5 V
